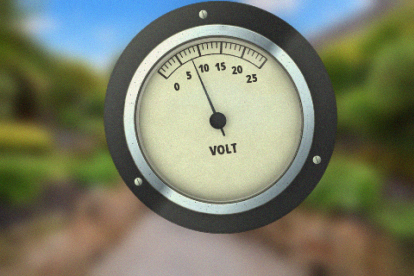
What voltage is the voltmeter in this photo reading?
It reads 8 V
